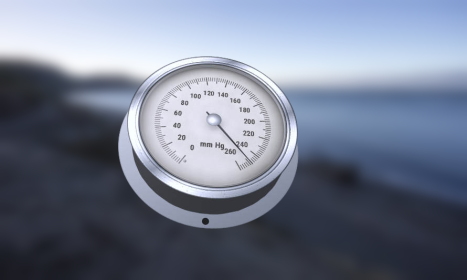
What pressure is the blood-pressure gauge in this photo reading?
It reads 250 mmHg
